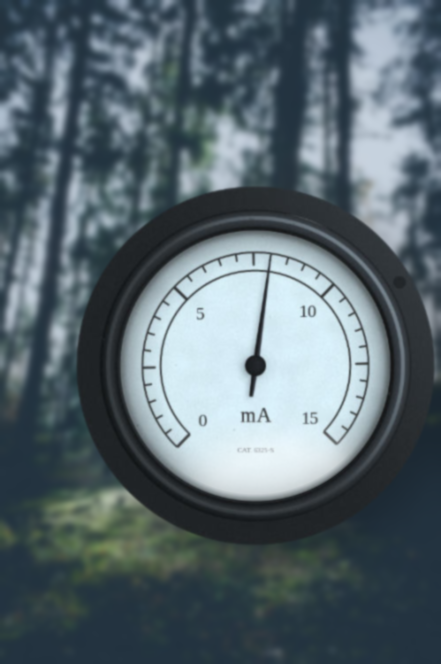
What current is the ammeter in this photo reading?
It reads 8 mA
